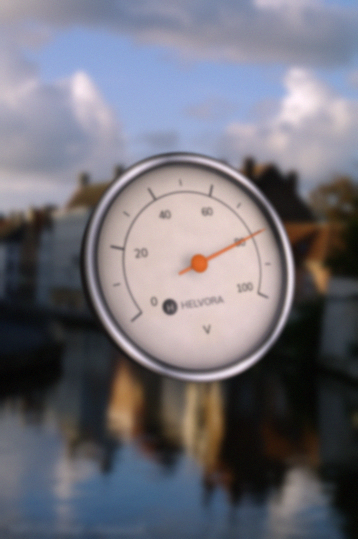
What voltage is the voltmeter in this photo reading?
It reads 80 V
